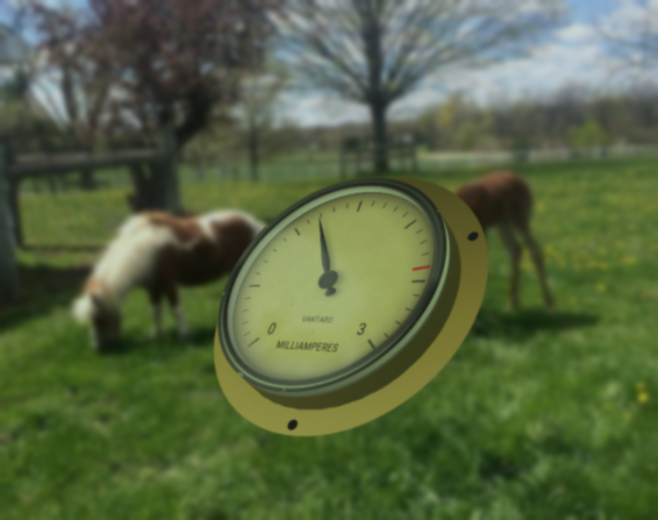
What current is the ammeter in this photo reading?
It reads 1.2 mA
